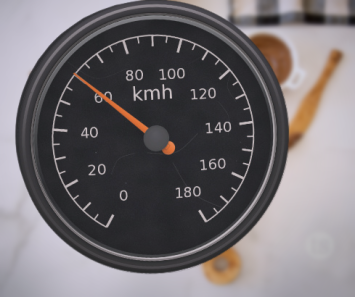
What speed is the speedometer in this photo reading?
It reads 60 km/h
